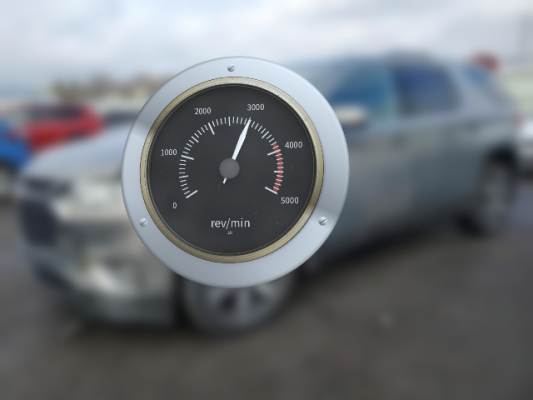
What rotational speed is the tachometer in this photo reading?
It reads 3000 rpm
